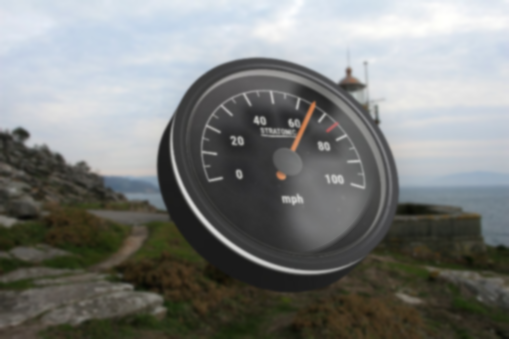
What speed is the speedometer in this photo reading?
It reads 65 mph
